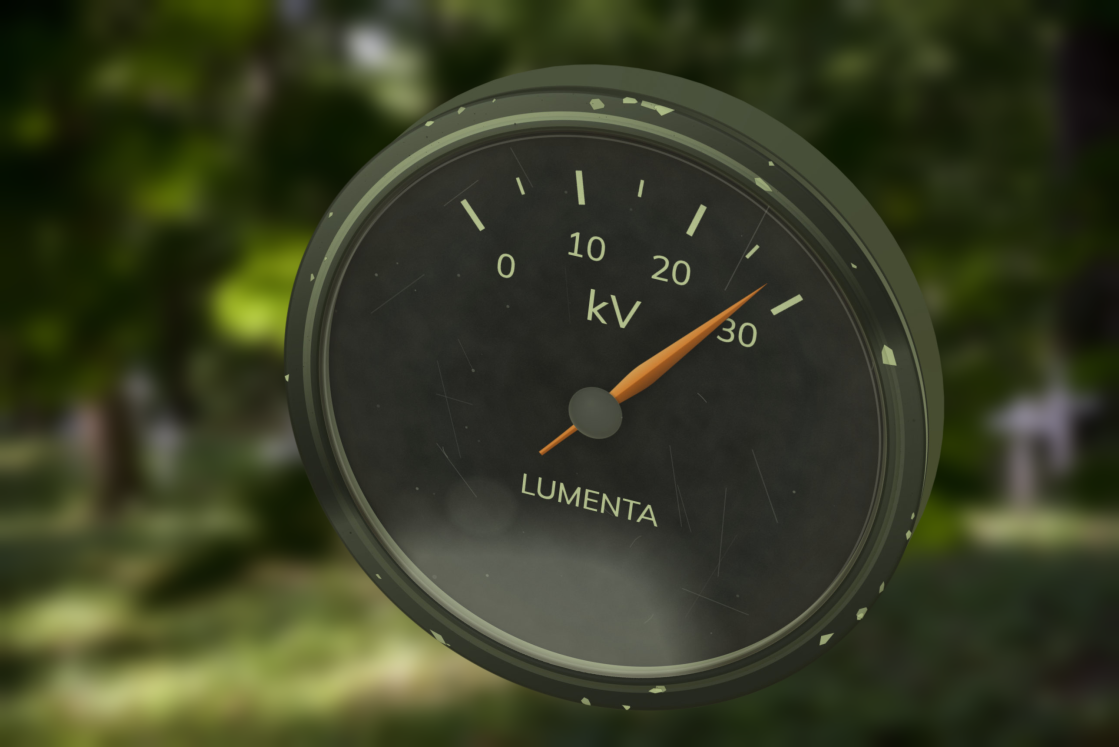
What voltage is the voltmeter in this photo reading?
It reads 27.5 kV
